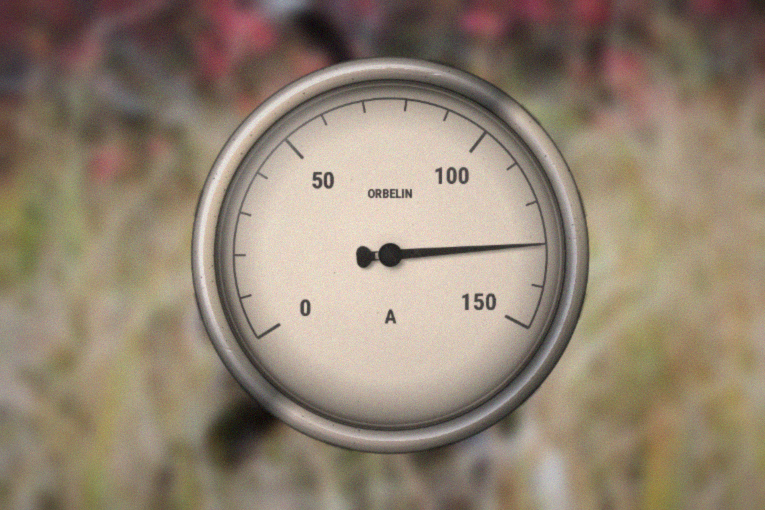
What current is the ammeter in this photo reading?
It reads 130 A
